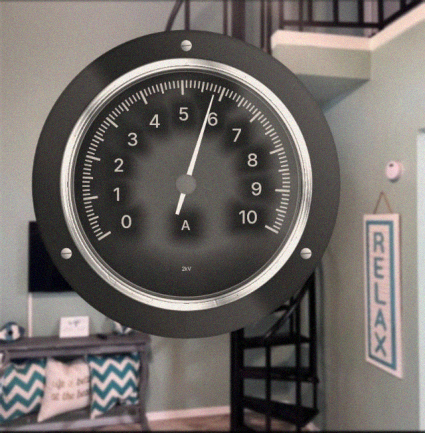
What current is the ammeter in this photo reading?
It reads 5.8 A
